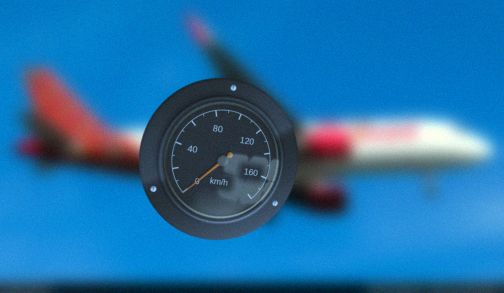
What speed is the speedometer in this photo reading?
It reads 0 km/h
